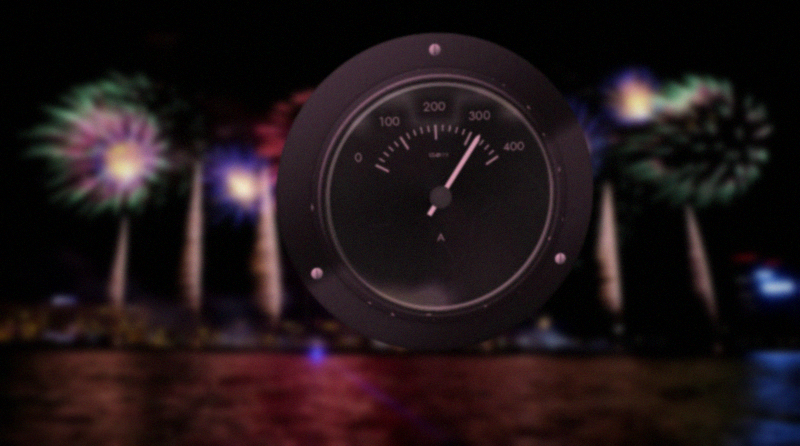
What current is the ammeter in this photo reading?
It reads 320 A
